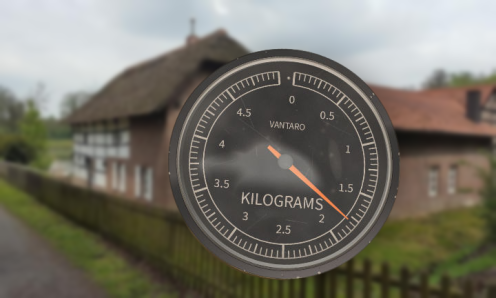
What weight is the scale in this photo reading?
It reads 1.8 kg
